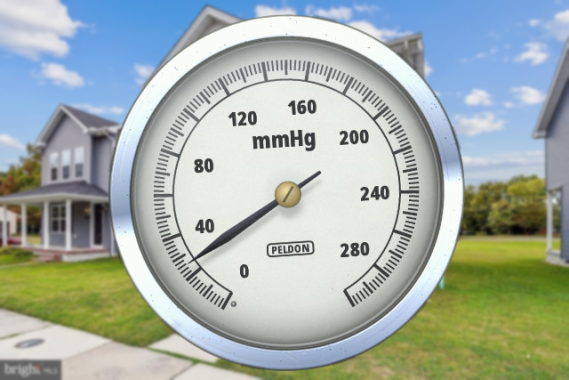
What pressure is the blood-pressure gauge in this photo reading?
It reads 26 mmHg
